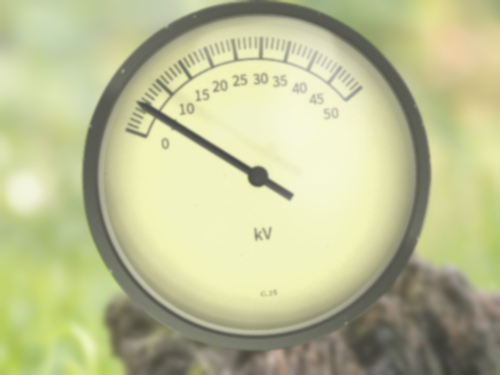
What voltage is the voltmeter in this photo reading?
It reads 5 kV
